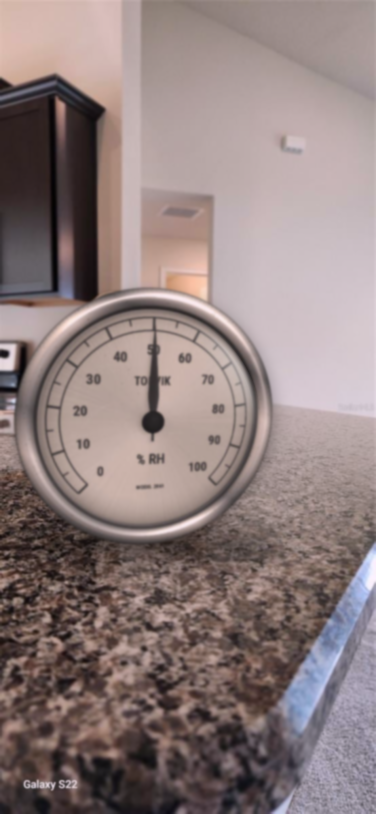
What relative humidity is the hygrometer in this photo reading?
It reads 50 %
